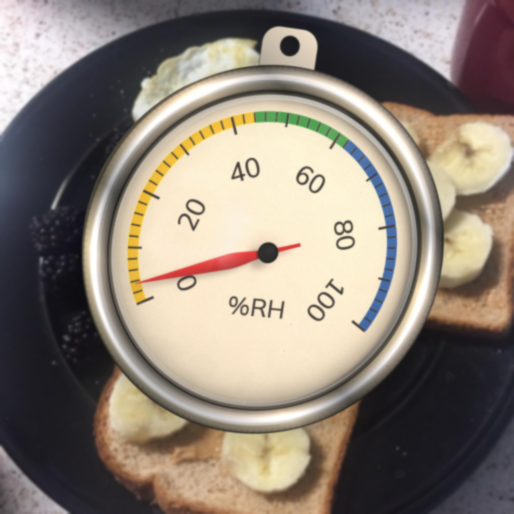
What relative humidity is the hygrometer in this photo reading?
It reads 4 %
